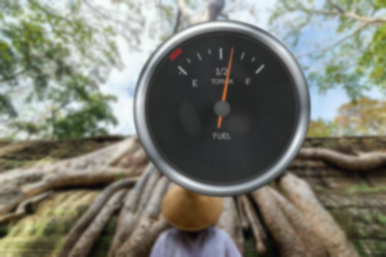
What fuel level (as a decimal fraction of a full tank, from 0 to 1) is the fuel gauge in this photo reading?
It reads 0.625
